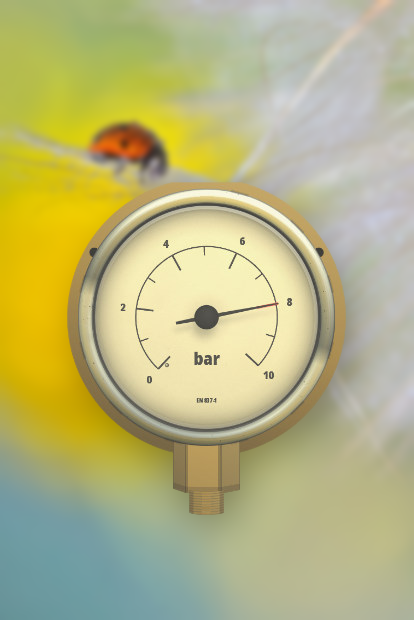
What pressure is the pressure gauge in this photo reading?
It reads 8 bar
